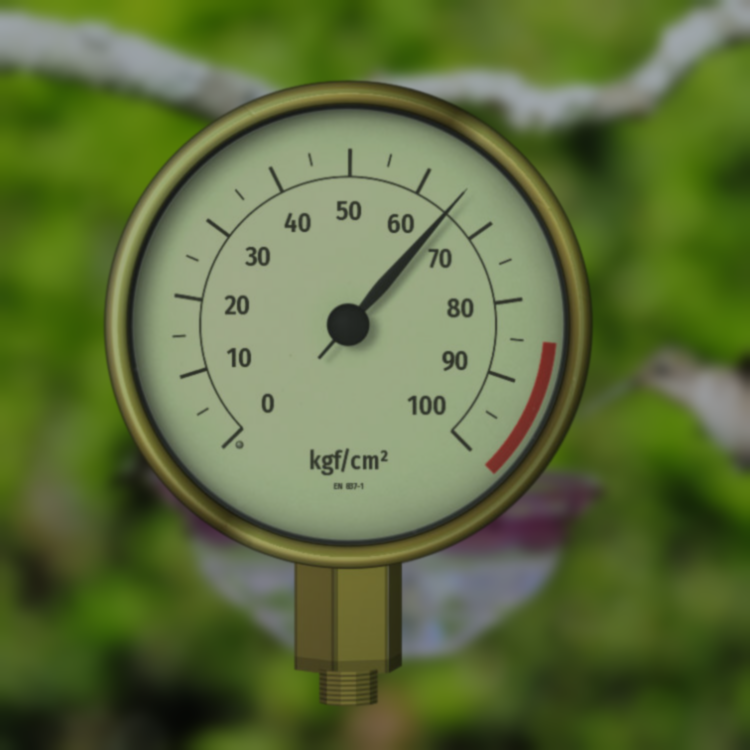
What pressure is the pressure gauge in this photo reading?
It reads 65 kg/cm²
